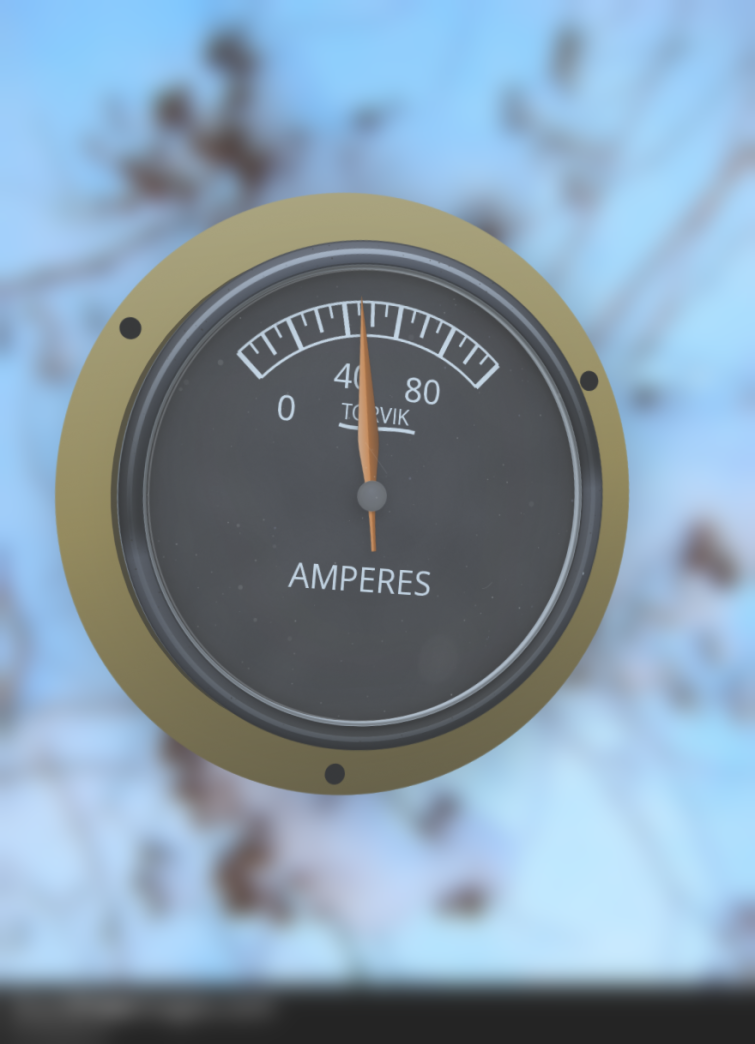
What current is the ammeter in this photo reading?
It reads 45 A
